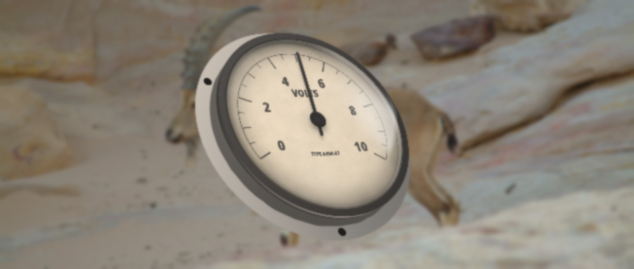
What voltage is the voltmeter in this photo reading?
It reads 5 V
